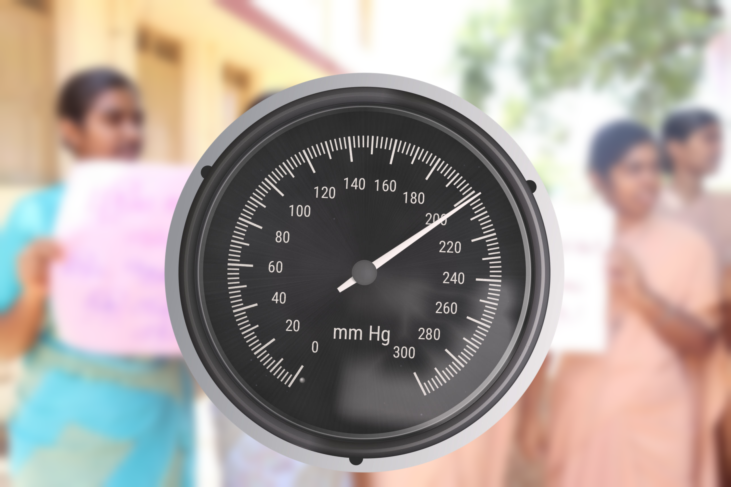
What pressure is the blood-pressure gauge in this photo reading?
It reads 202 mmHg
